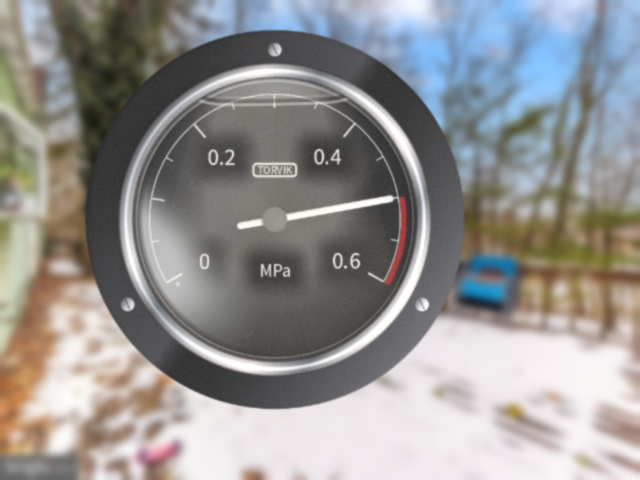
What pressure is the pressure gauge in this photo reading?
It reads 0.5 MPa
